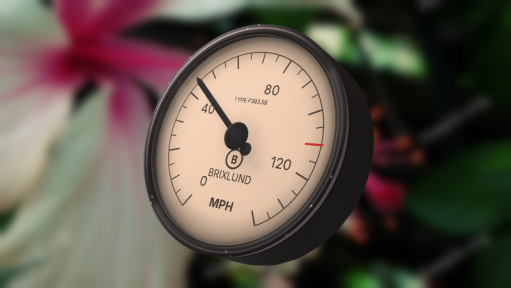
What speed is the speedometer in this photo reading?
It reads 45 mph
